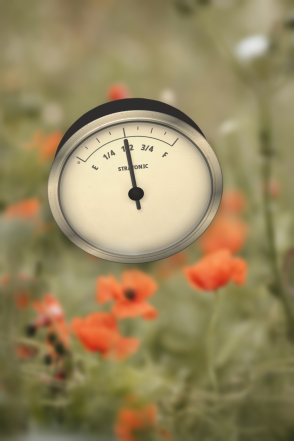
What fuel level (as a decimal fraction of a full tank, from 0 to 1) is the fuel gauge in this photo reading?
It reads 0.5
